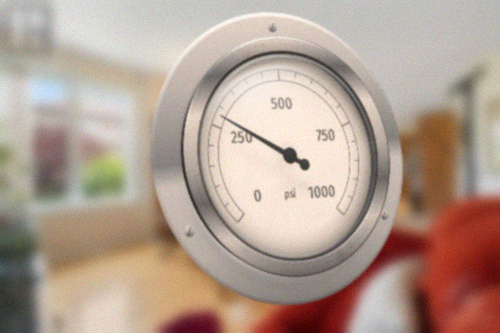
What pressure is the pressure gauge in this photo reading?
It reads 275 psi
